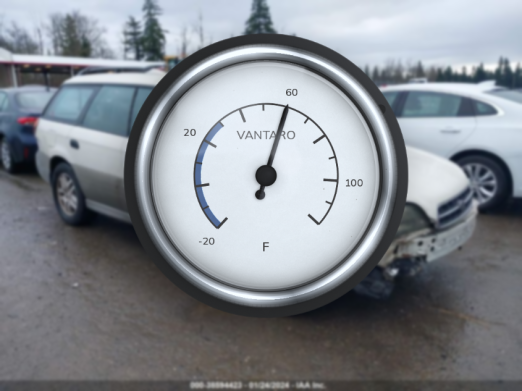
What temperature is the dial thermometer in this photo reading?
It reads 60 °F
